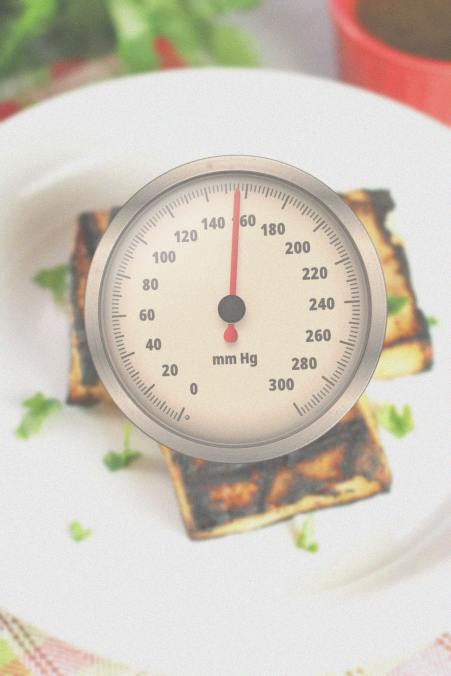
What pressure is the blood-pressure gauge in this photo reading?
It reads 156 mmHg
